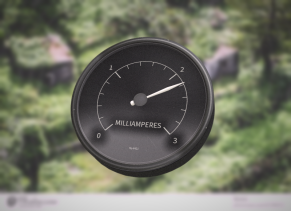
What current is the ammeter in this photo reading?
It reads 2.2 mA
